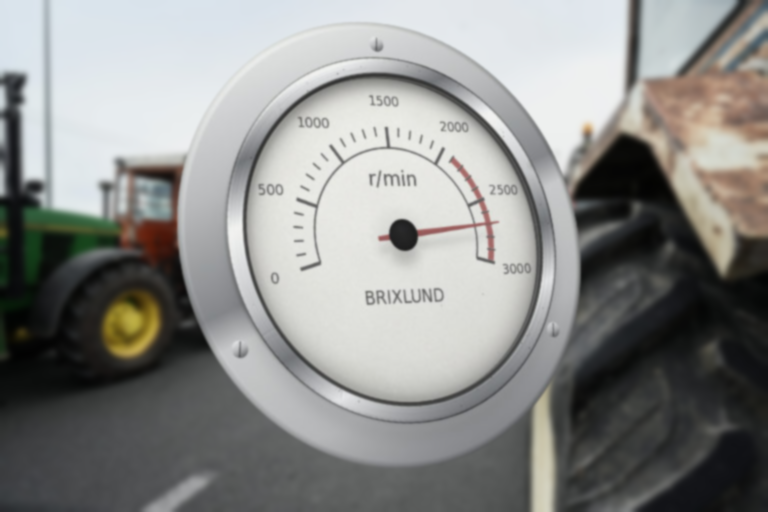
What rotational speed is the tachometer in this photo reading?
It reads 2700 rpm
